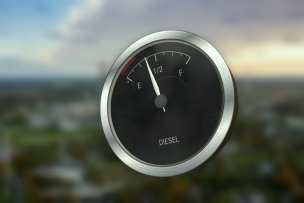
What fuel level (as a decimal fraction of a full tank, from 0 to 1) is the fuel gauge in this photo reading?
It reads 0.375
